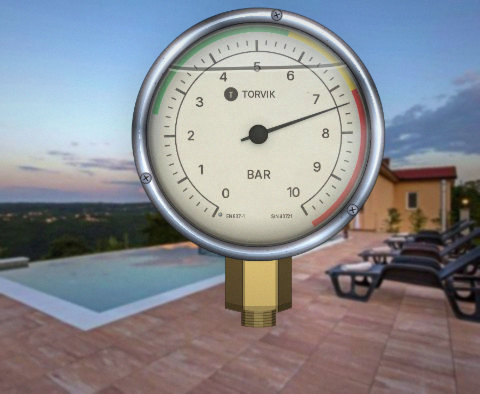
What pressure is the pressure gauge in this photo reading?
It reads 7.4 bar
